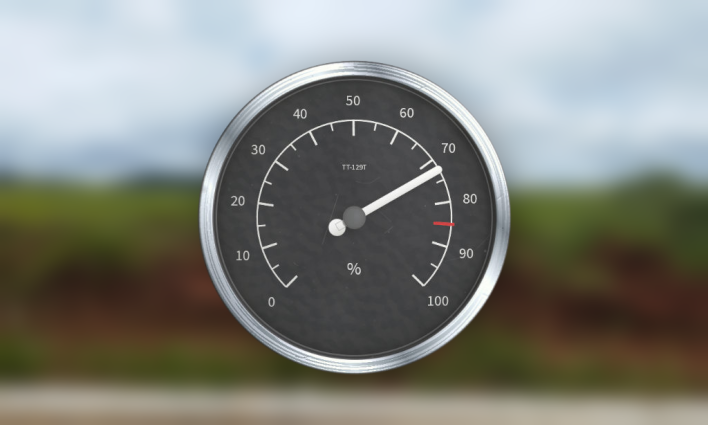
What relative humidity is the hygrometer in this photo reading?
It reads 72.5 %
